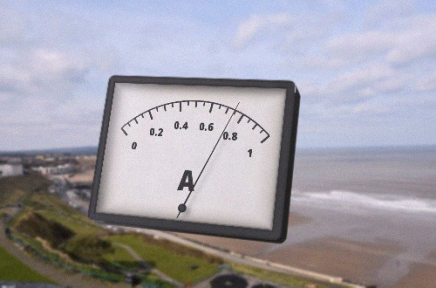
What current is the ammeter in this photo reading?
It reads 0.75 A
